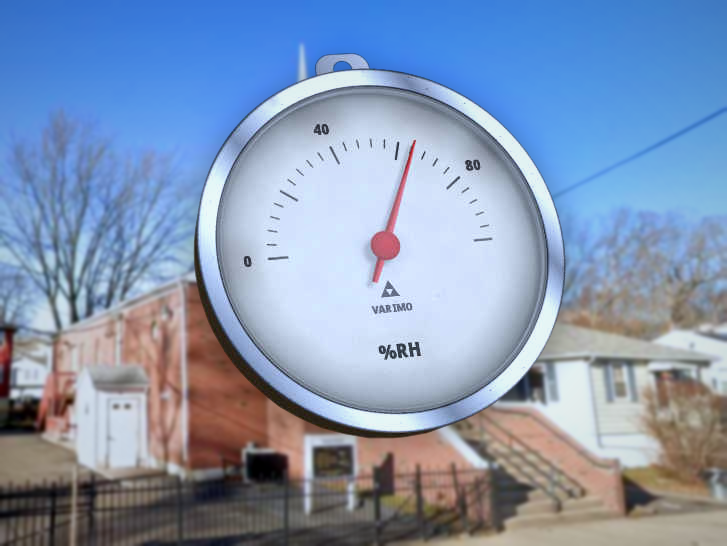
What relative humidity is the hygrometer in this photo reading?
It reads 64 %
